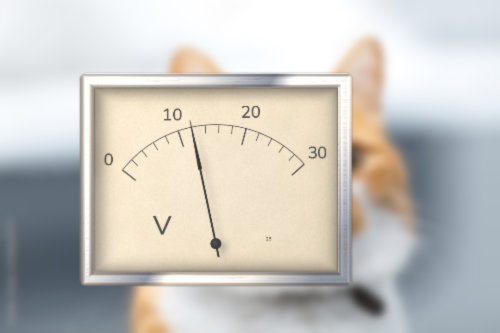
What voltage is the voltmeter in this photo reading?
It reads 12 V
